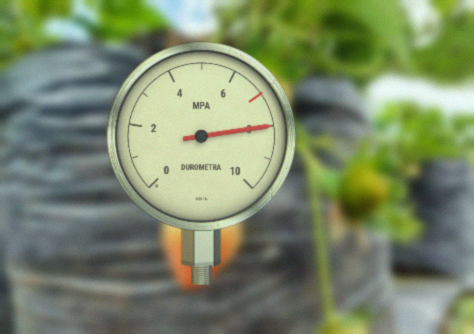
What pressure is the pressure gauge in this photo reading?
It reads 8 MPa
